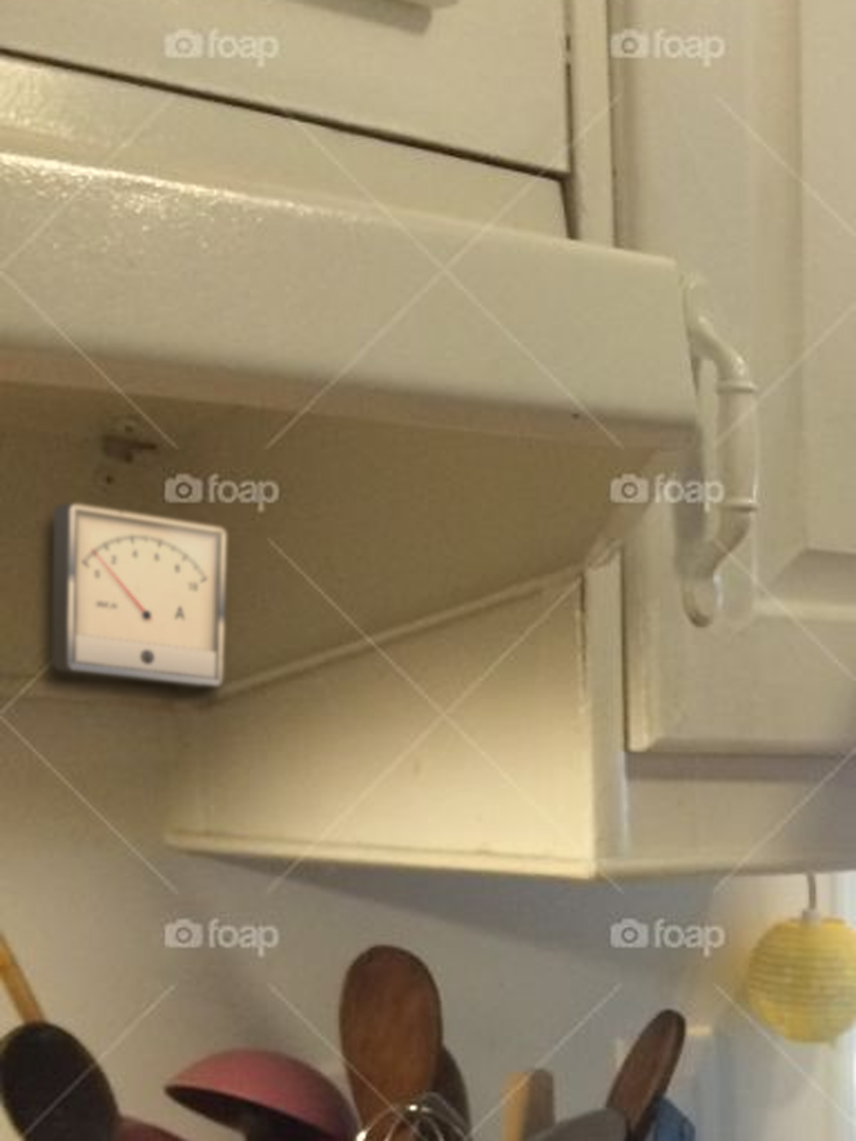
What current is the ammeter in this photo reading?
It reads 1 A
